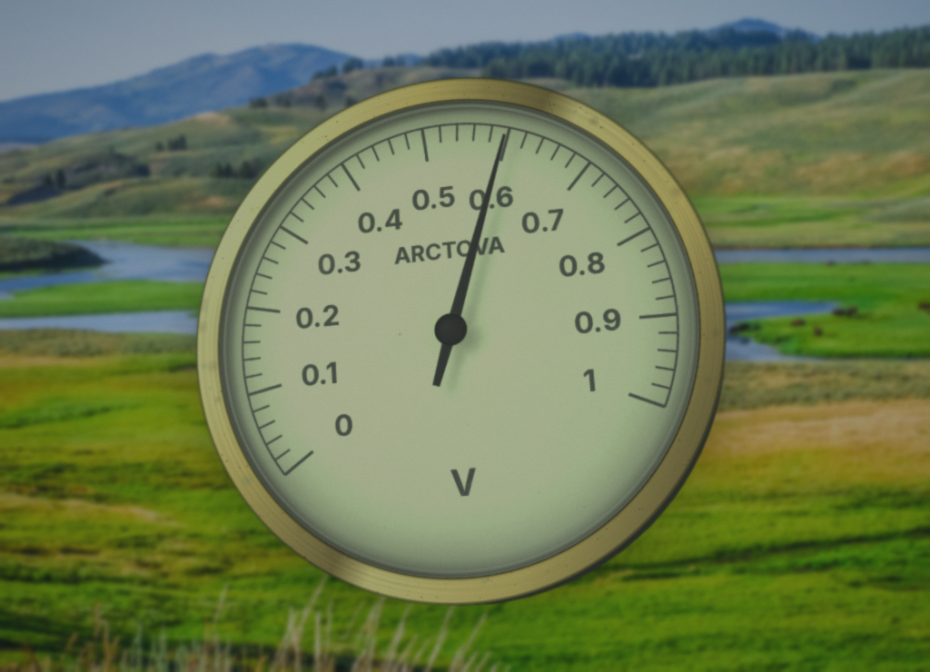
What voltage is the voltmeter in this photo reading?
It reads 0.6 V
